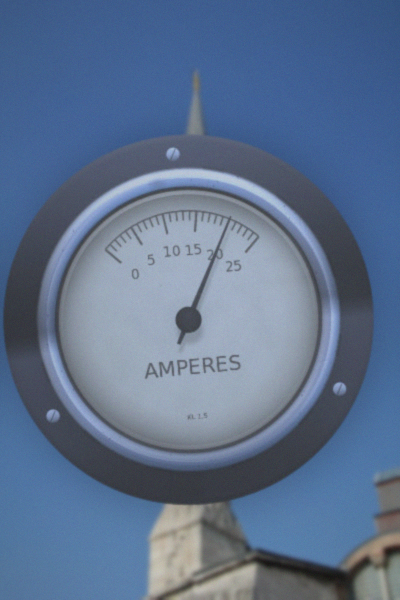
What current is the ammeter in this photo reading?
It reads 20 A
